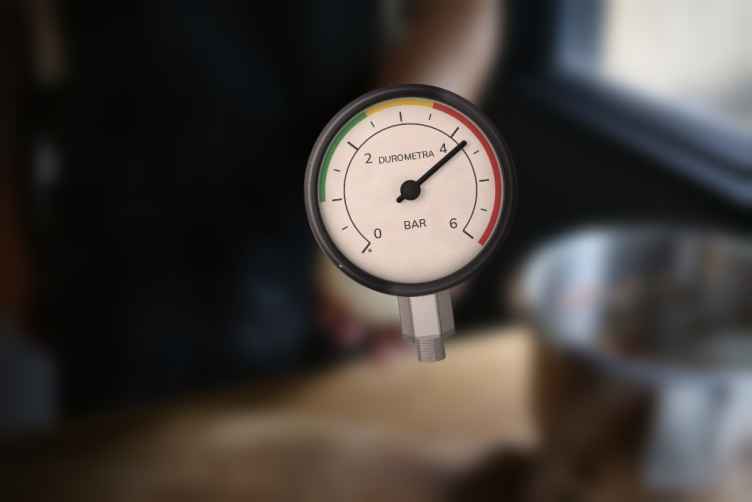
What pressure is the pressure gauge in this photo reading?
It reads 4.25 bar
